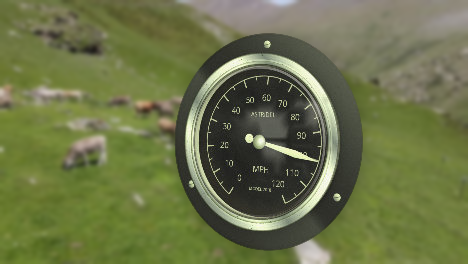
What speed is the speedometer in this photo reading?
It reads 100 mph
